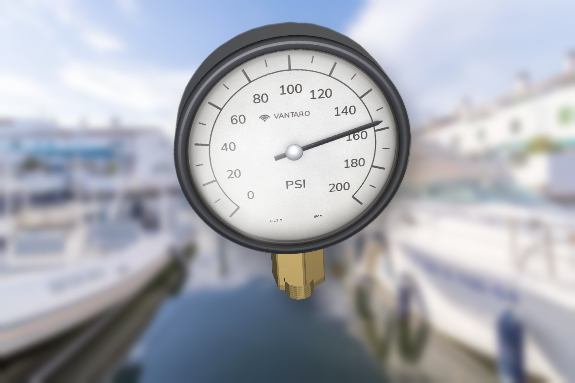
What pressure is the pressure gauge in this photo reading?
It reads 155 psi
